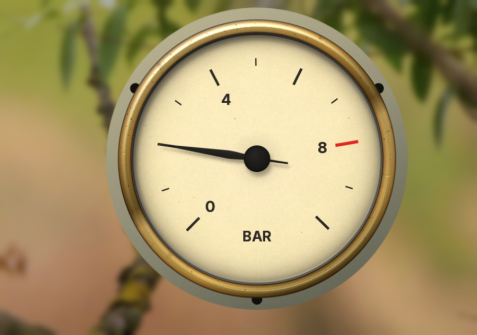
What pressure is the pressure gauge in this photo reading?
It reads 2 bar
